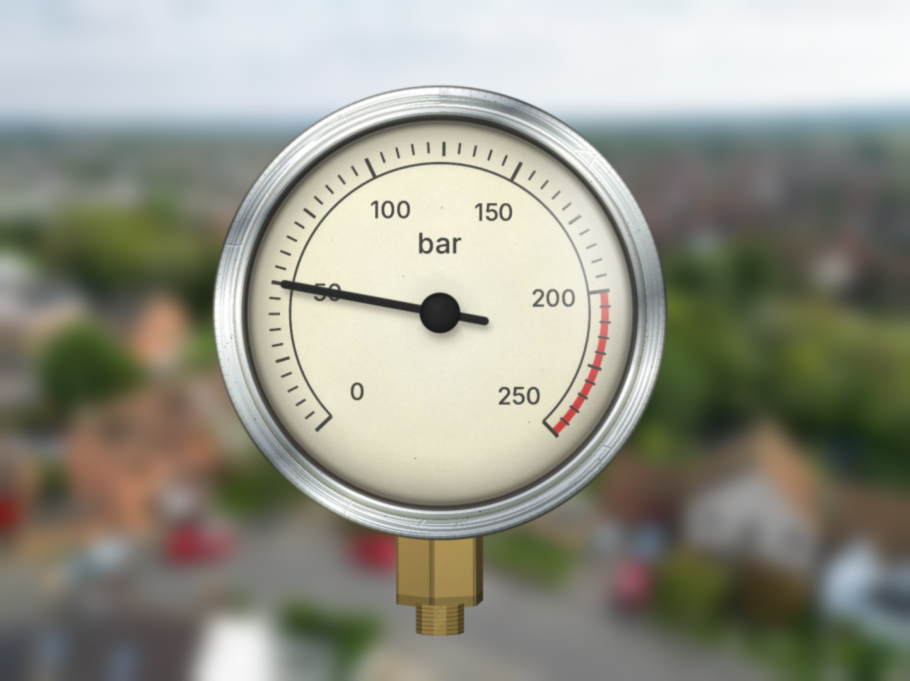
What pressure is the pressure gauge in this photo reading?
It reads 50 bar
